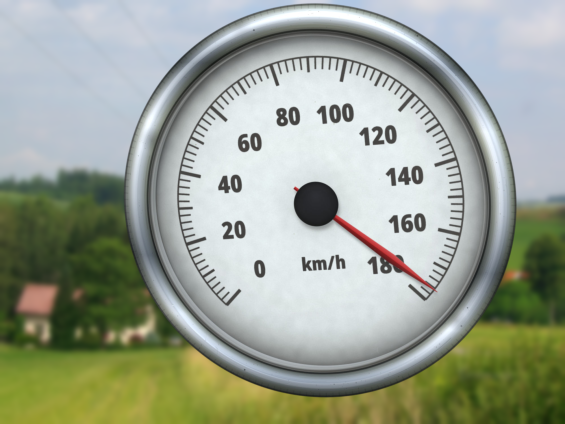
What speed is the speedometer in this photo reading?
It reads 176 km/h
